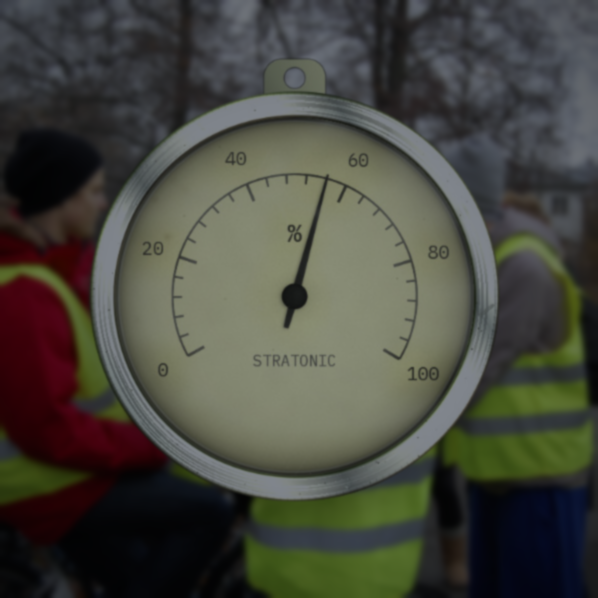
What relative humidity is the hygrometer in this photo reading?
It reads 56 %
